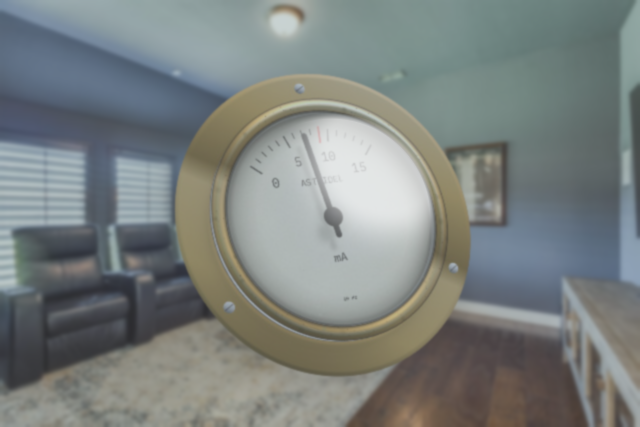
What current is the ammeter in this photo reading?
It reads 7 mA
